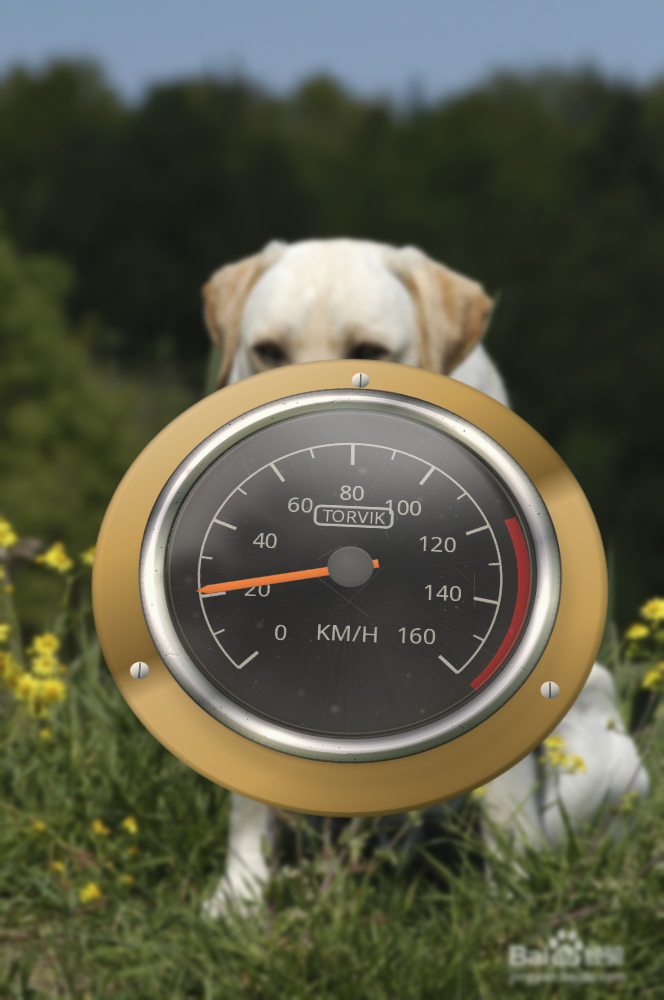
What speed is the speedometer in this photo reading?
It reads 20 km/h
